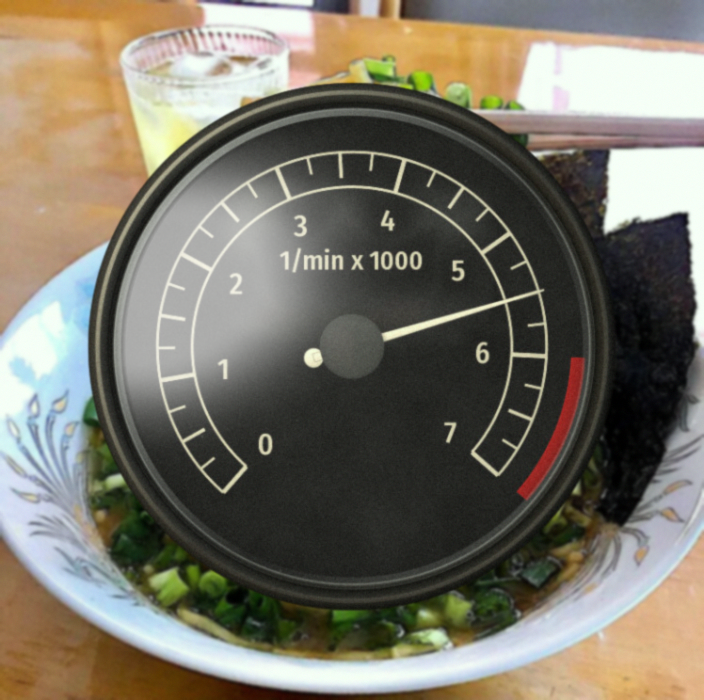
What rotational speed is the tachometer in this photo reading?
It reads 5500 rpm
